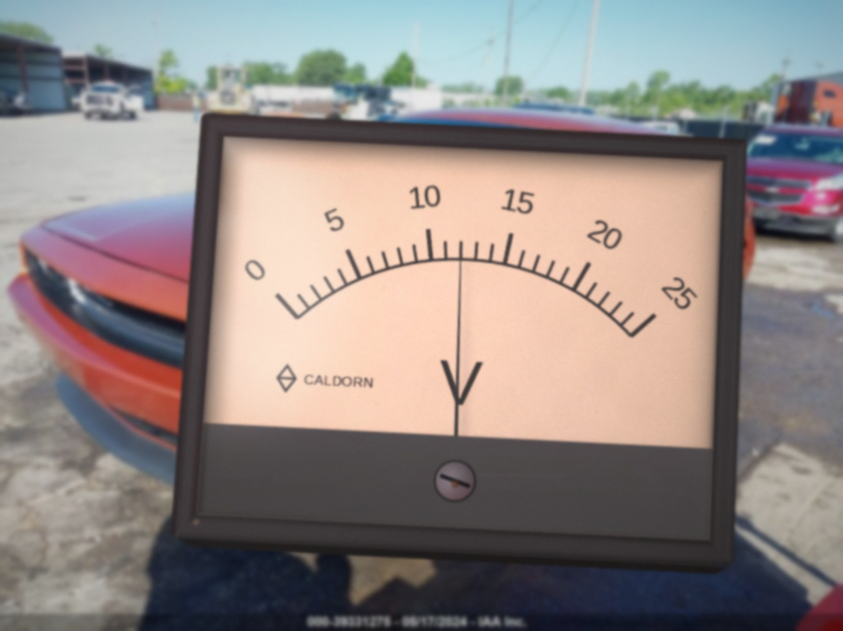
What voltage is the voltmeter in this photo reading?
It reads 12 V
